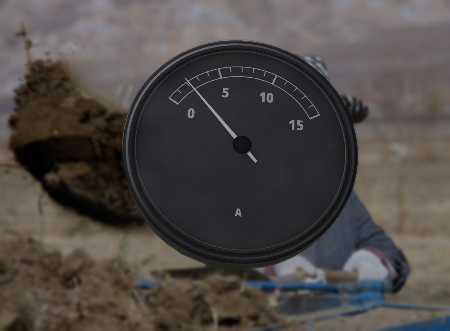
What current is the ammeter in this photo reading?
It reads 2 A
